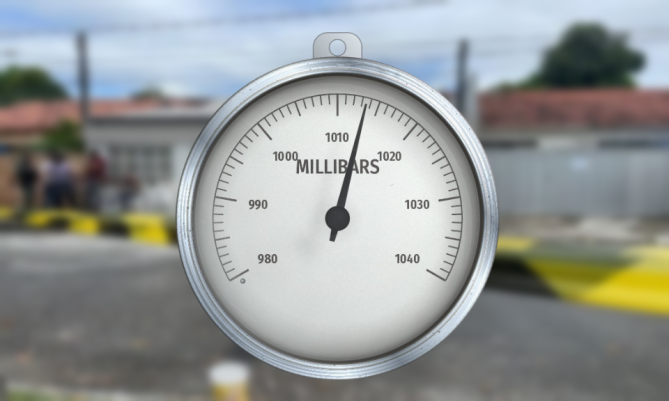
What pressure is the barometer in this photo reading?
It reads 1013.5 mbar
